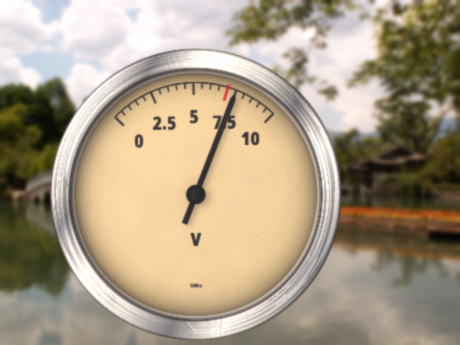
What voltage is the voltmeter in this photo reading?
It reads 7.5 V
